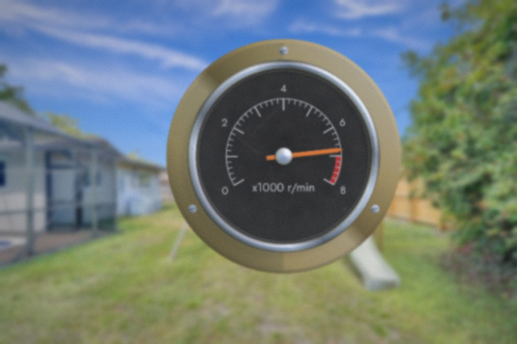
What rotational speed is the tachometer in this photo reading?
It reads 6800 rpm
